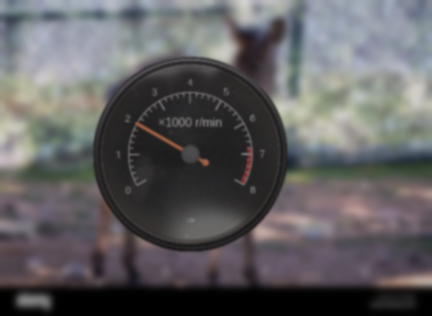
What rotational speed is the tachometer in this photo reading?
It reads 2000 rpm
